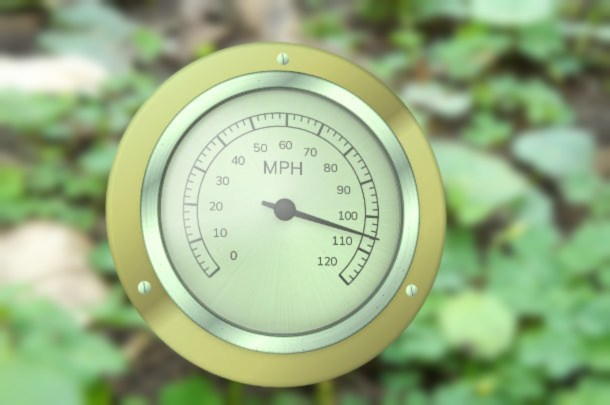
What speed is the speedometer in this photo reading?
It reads 106 mph
